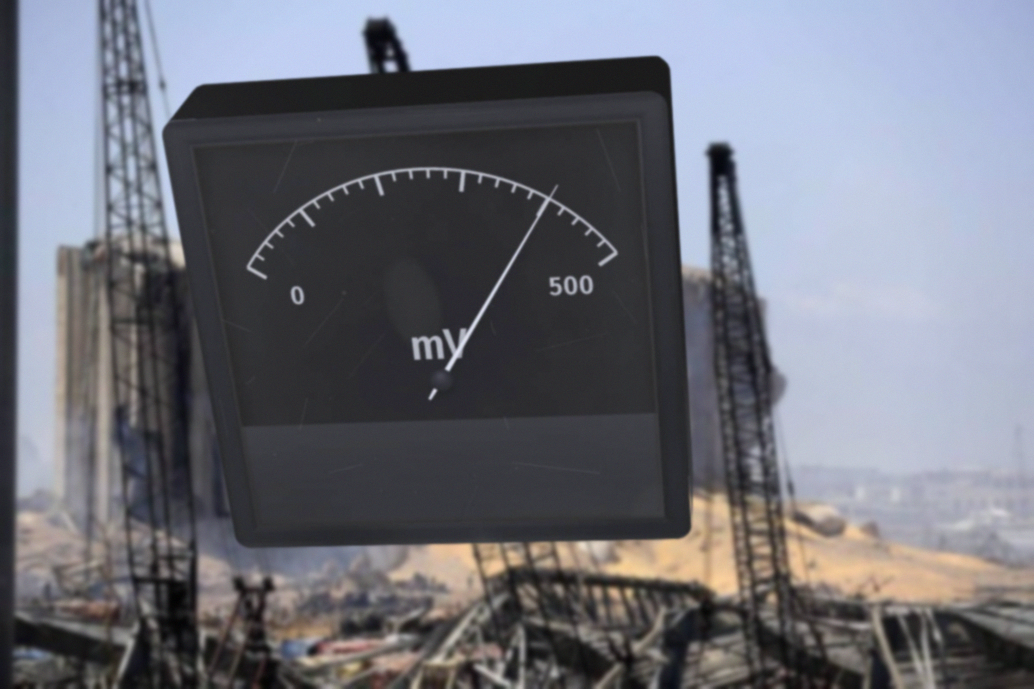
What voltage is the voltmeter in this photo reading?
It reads 400 mV
